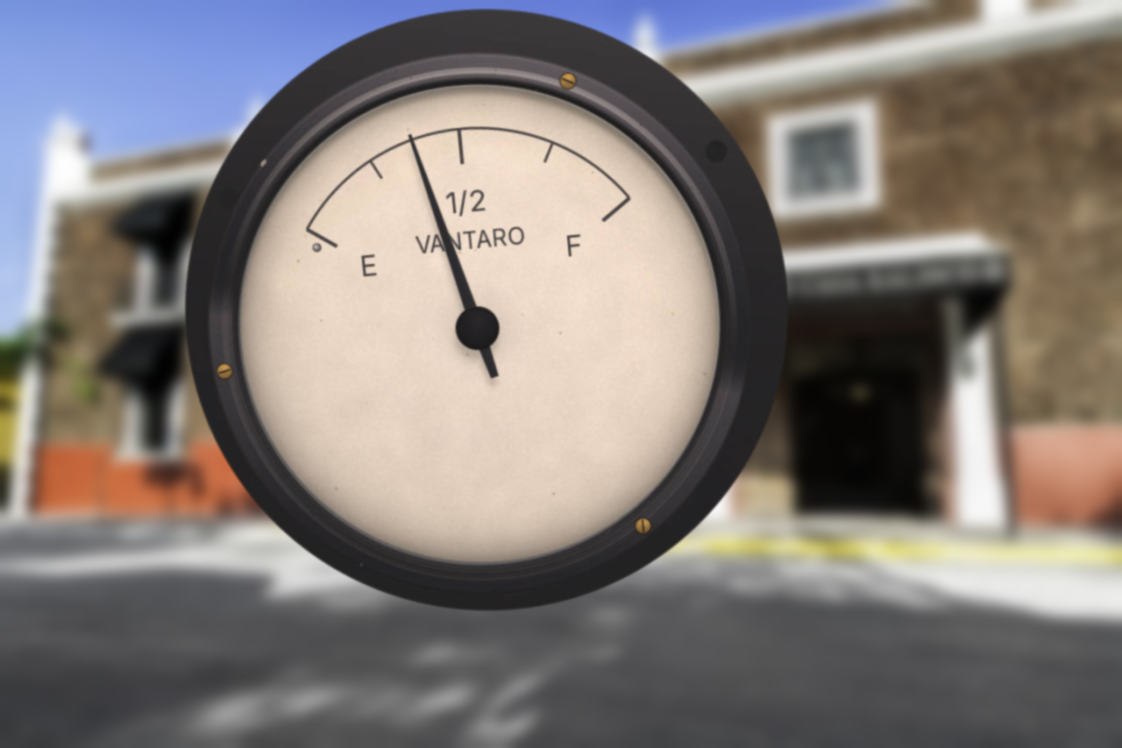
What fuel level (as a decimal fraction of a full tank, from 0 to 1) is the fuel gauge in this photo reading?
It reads 0.375
